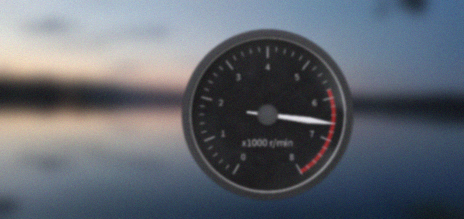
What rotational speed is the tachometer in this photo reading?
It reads 6600 rpm
